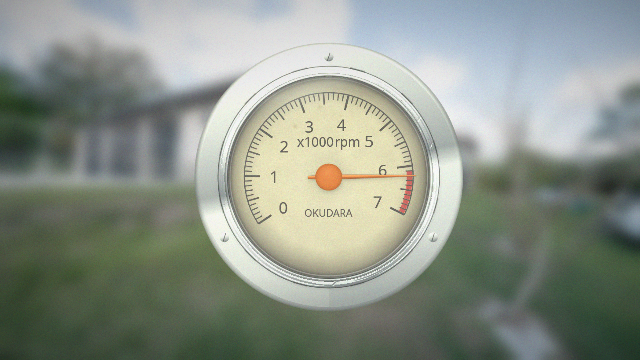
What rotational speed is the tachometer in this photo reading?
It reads 6200 rpm
